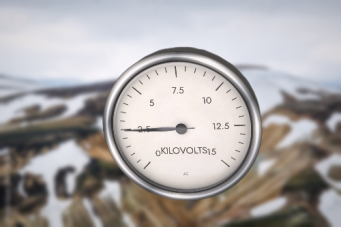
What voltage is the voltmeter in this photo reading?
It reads 2.5 kV
